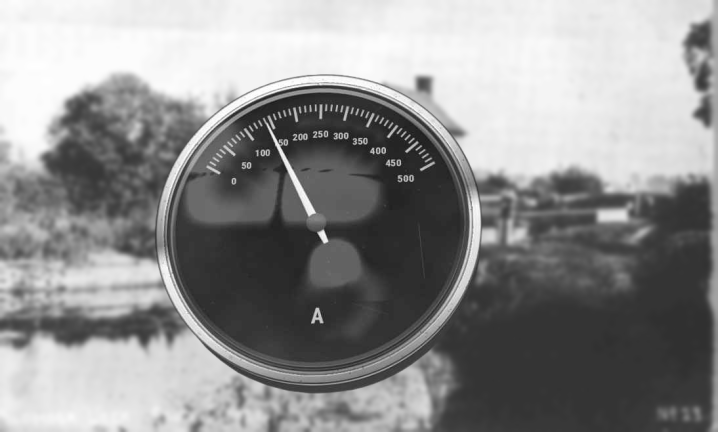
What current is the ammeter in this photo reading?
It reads 140 A
